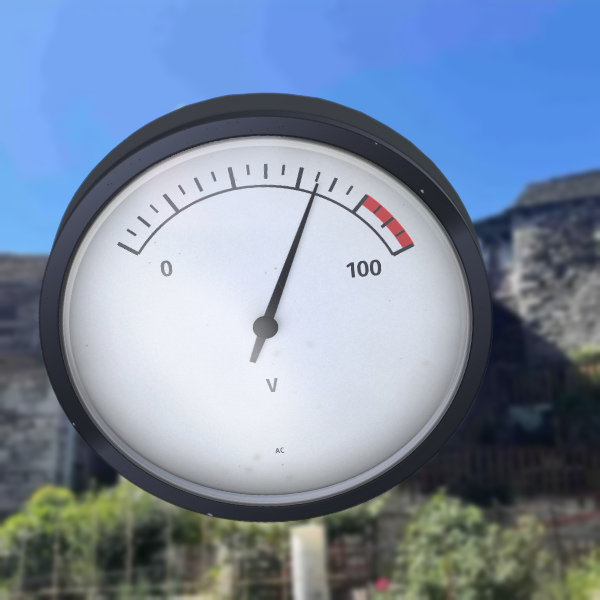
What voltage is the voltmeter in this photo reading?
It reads 65 V
